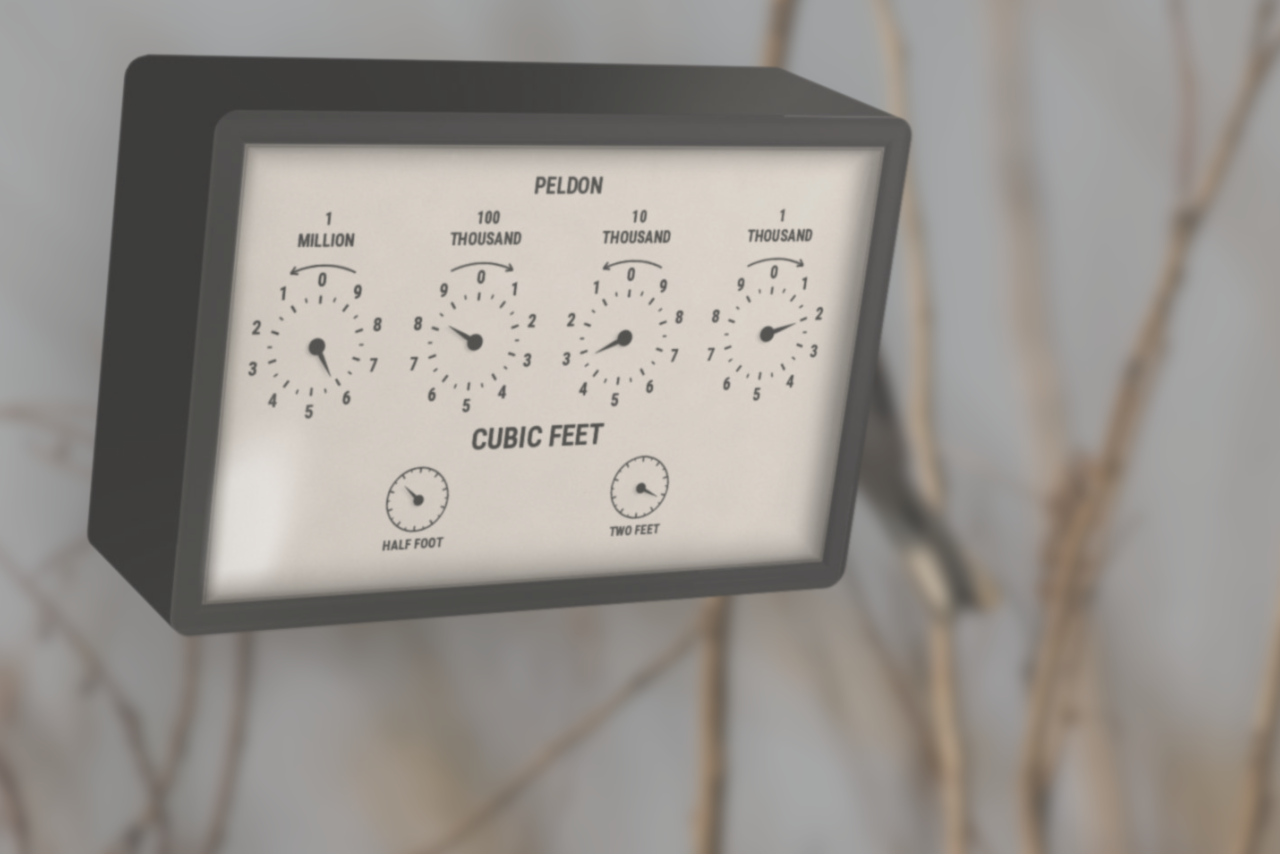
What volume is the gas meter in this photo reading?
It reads 583200 ft³
